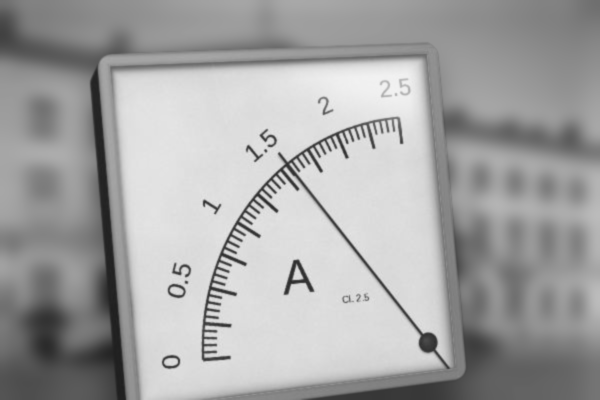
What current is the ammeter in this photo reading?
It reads 1.55 A
